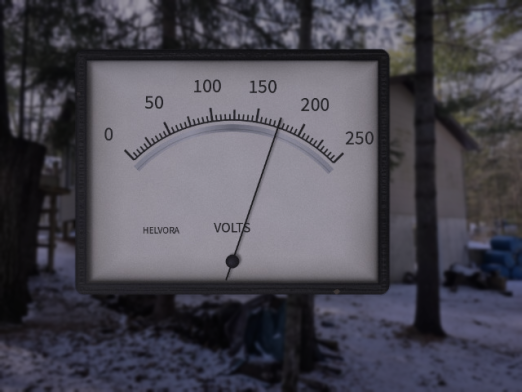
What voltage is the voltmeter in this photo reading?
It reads 175 V
